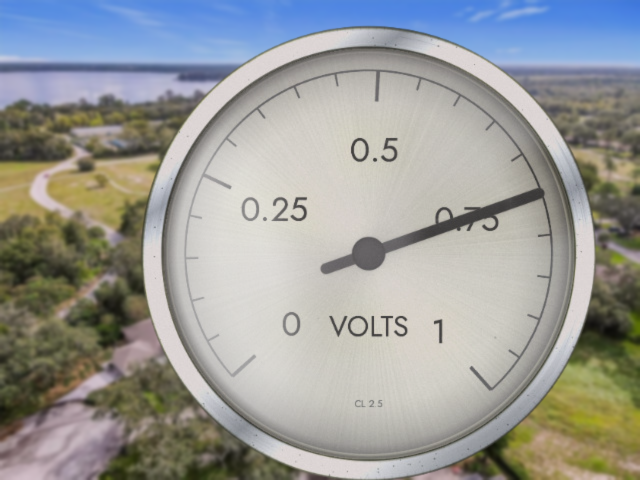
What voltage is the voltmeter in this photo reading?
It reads 0.75 V
